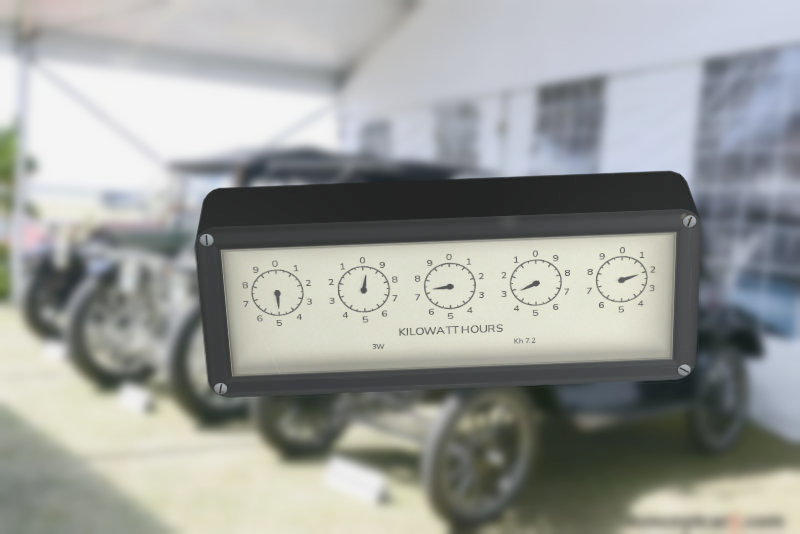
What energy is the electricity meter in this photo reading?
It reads 49732 kWh
